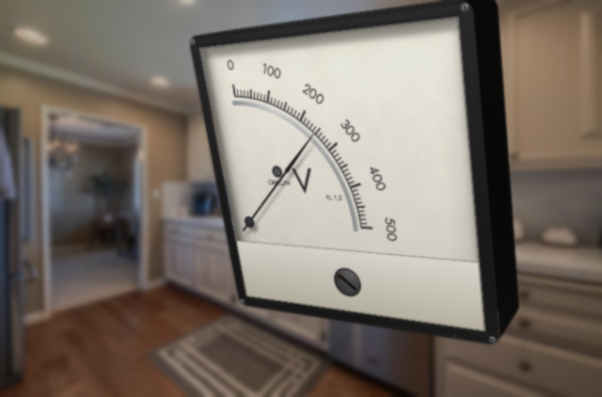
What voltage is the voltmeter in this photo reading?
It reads 250 V
